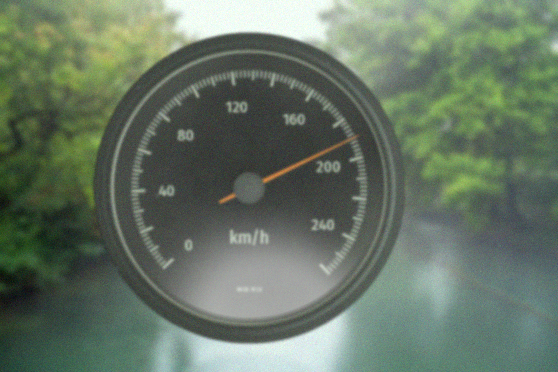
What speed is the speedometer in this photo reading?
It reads 190 km/h
